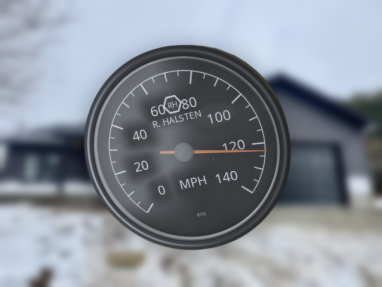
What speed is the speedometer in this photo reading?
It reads 122.5 mph
